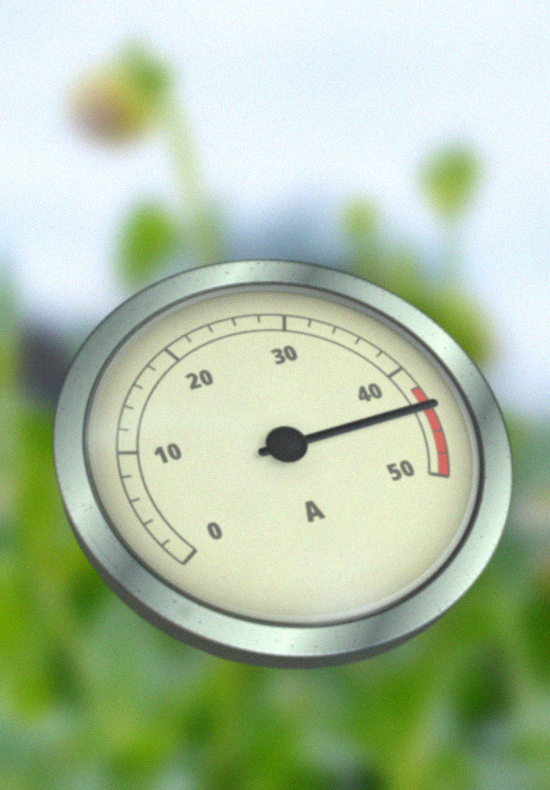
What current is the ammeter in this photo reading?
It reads 44 A
